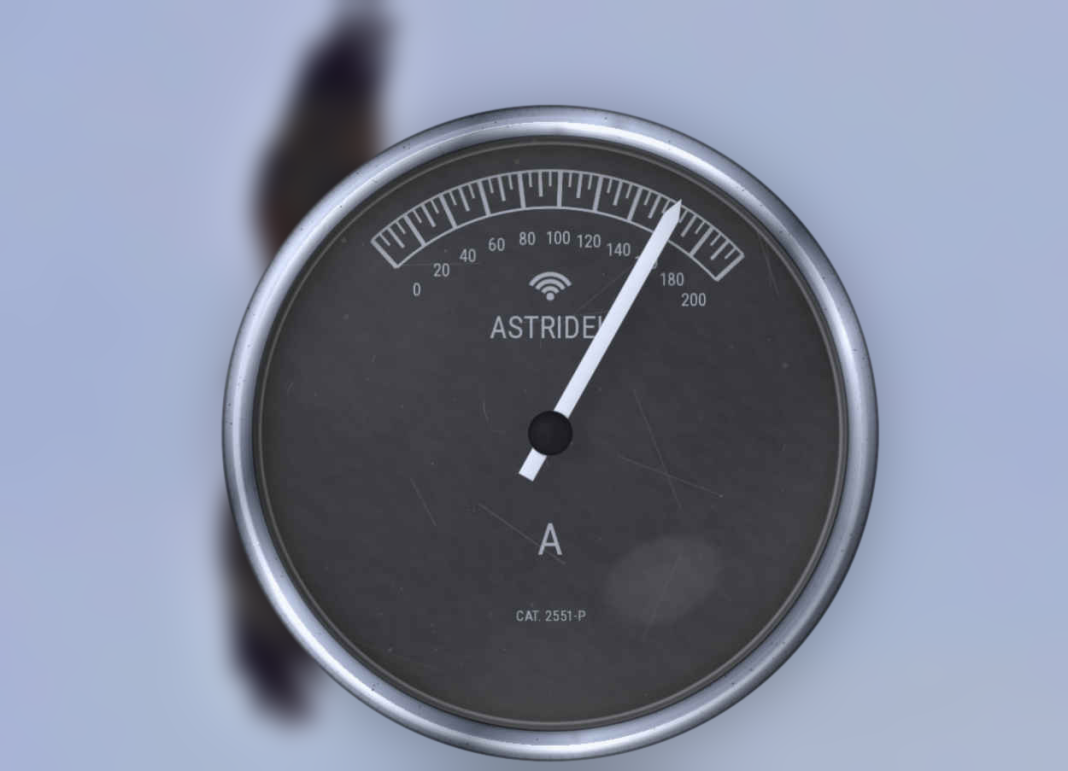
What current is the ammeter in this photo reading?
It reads 160 A
